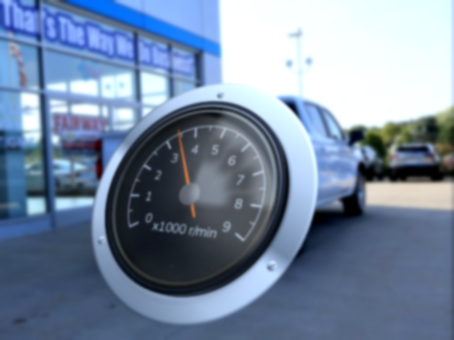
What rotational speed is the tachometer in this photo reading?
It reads 3500 rpm
